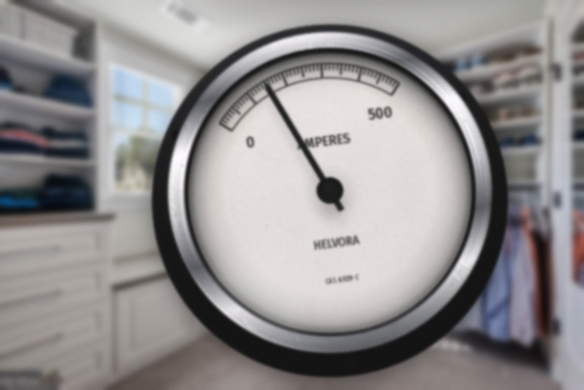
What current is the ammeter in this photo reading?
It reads 150 A
